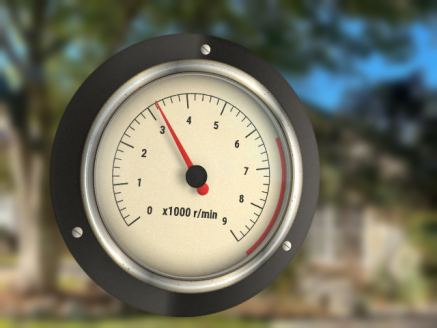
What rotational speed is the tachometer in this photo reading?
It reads 3200 rpm
